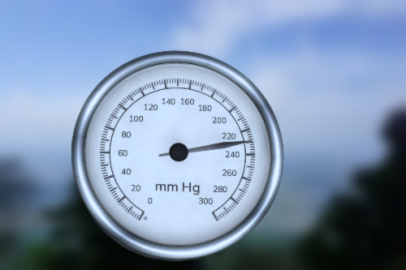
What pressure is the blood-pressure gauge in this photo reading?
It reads 230 mmHg
